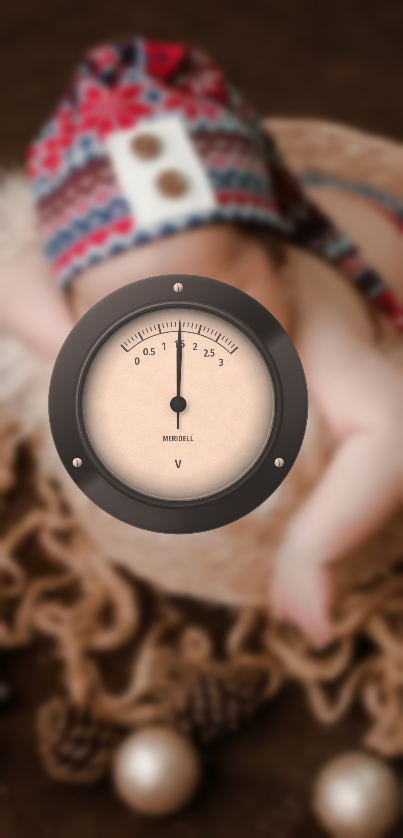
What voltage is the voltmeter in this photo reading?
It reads 1.5 V
